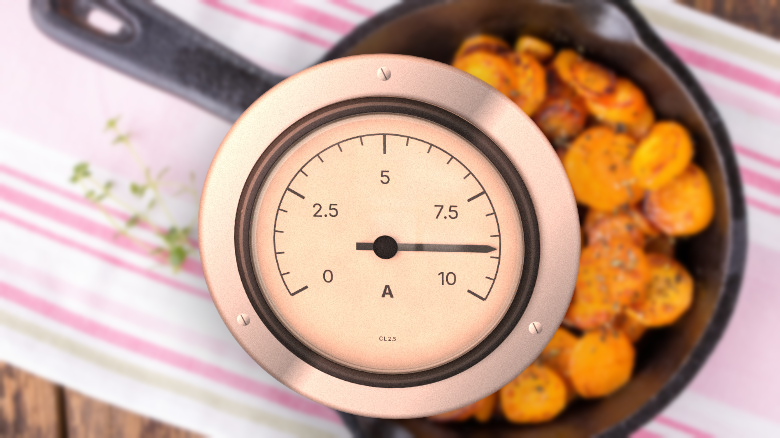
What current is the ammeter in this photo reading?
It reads 8.75 A
